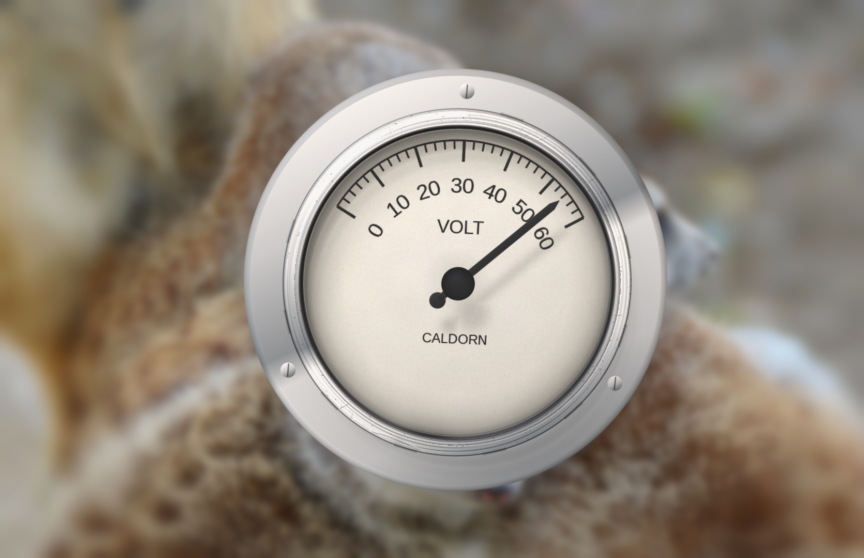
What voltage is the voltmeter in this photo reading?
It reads 54 V
